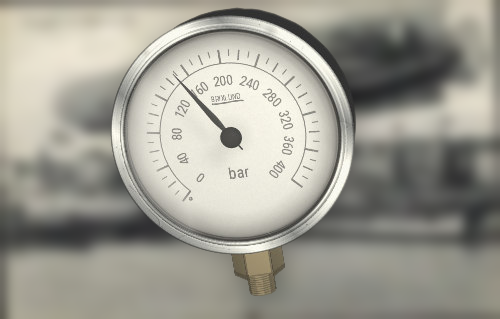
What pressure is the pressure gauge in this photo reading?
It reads 150 bar
